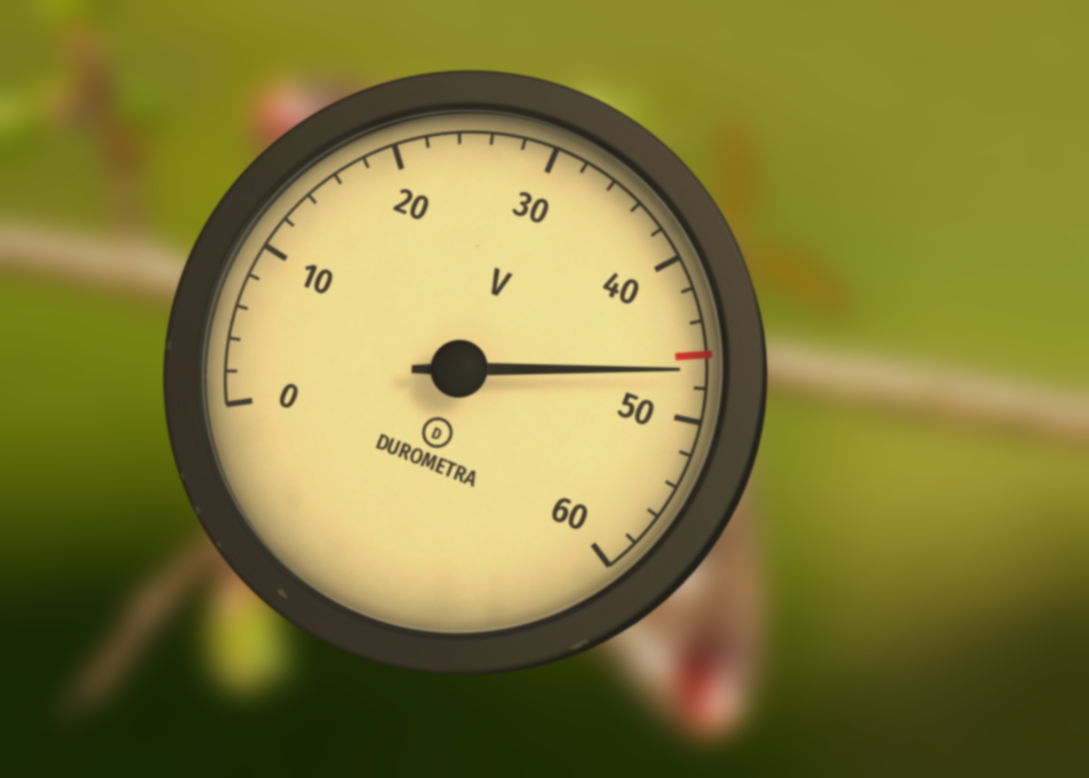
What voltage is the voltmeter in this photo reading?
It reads 47 V
